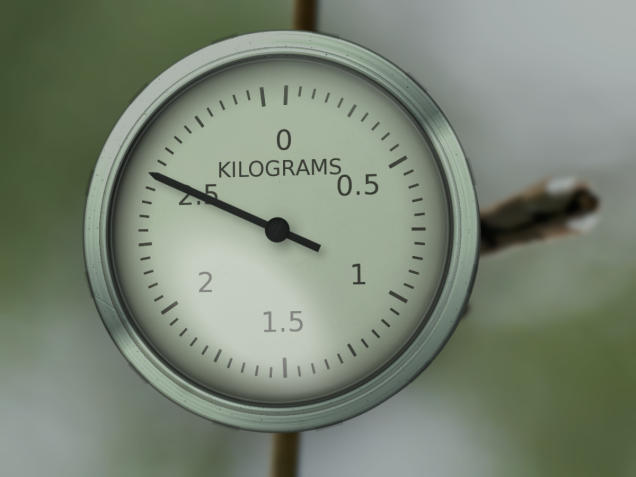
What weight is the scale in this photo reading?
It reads 2.5 kg
